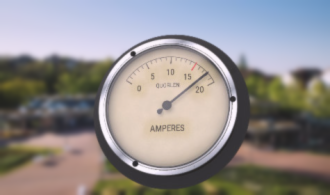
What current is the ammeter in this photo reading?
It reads 18 A
